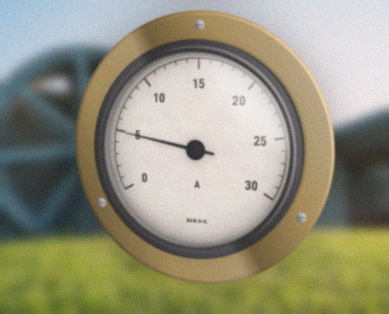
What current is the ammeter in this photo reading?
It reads 5 A
